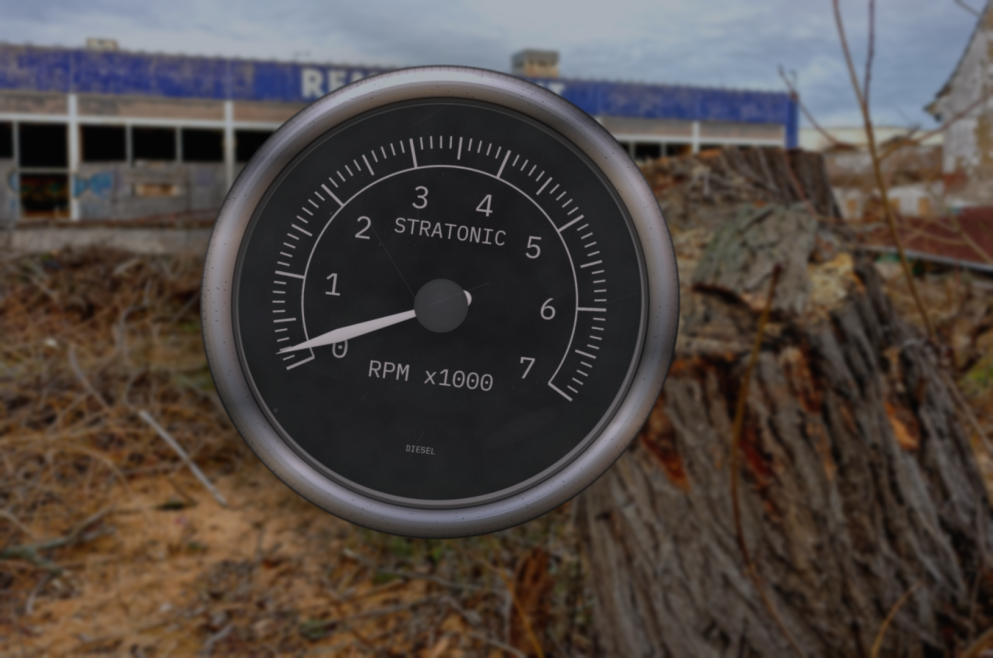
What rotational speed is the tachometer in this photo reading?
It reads 200 rpm
